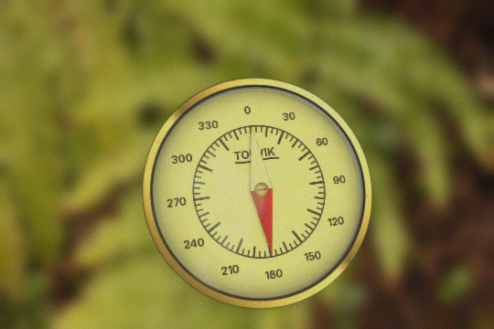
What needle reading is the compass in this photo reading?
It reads 180 °
